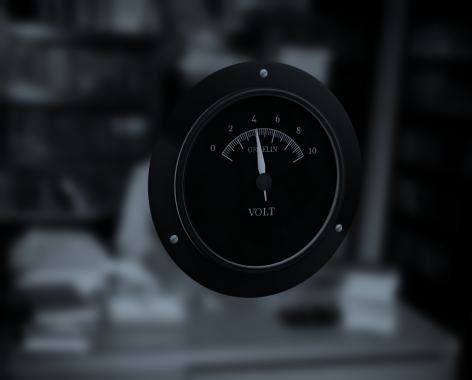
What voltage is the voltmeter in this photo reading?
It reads 4 V
